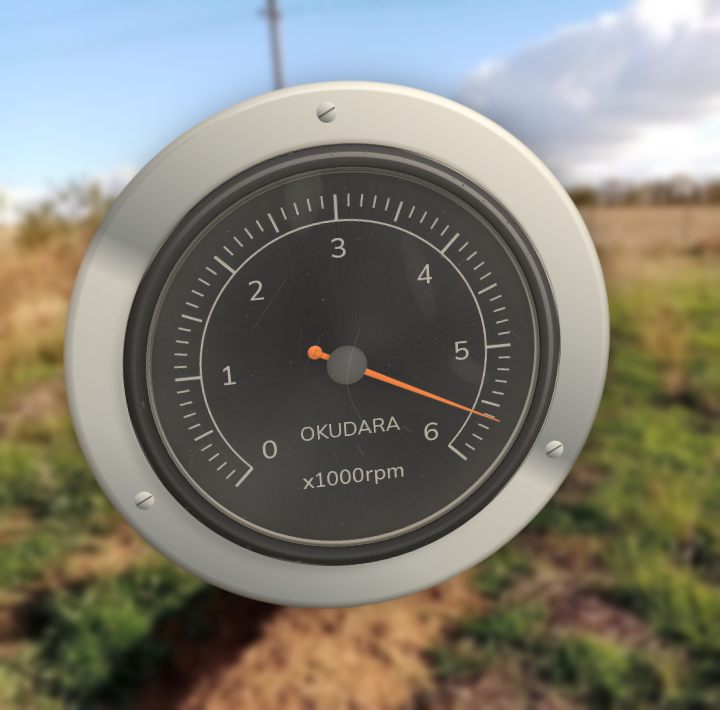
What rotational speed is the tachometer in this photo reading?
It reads 5600 rpm
